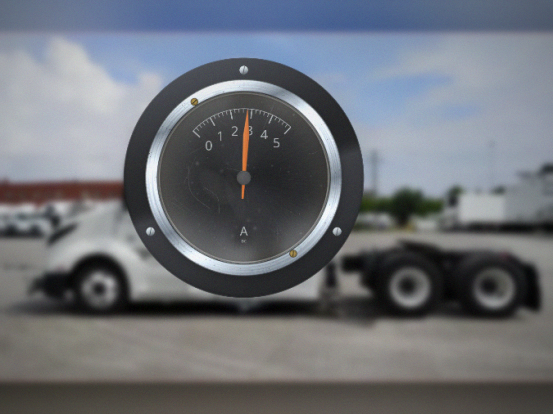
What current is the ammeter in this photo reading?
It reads 2.8 A
